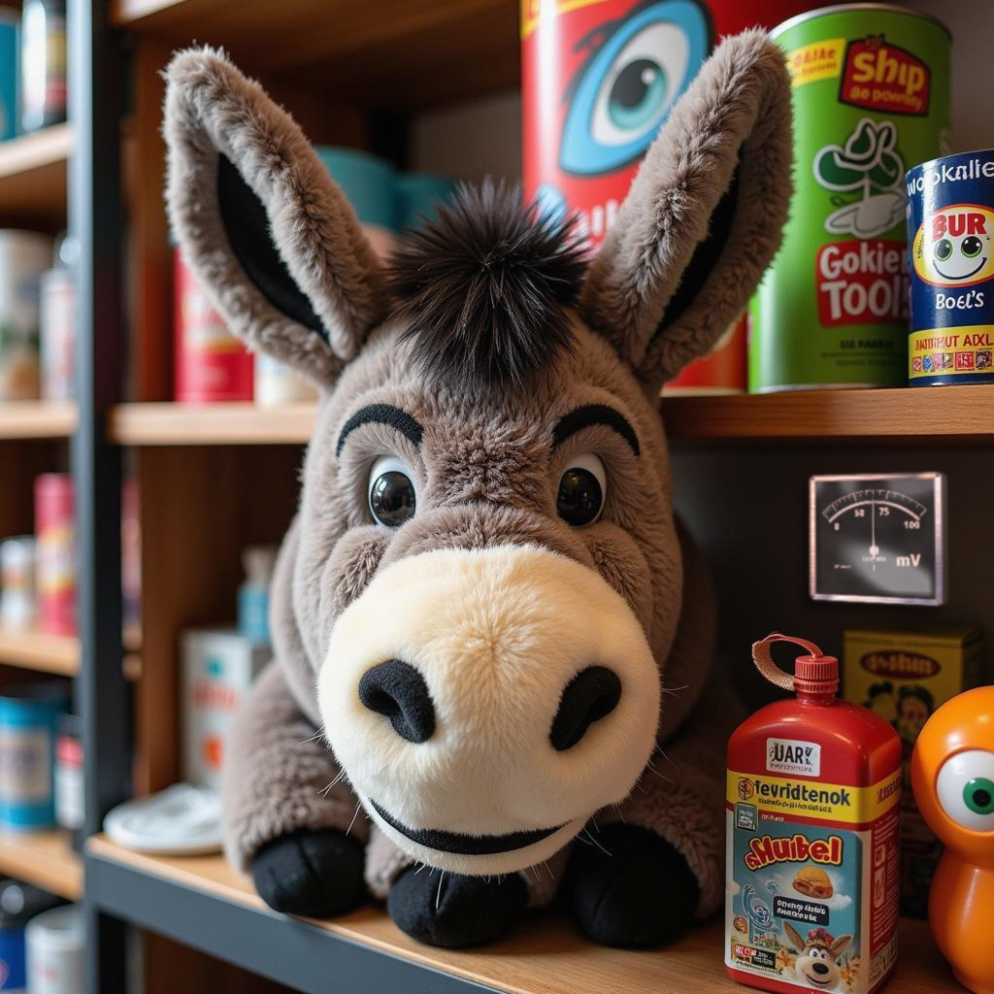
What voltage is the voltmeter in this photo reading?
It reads 65 mV
